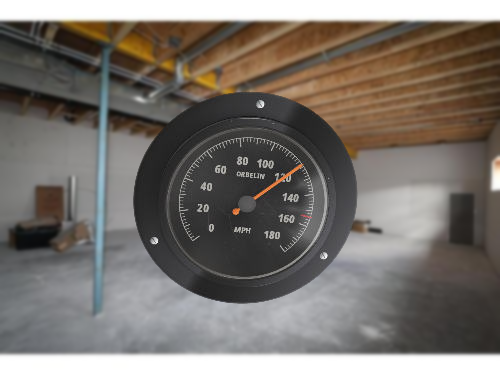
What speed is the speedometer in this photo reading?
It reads 120 mph
